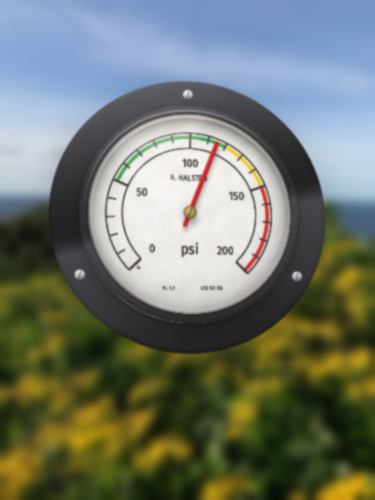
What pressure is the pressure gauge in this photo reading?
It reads 115 psi
